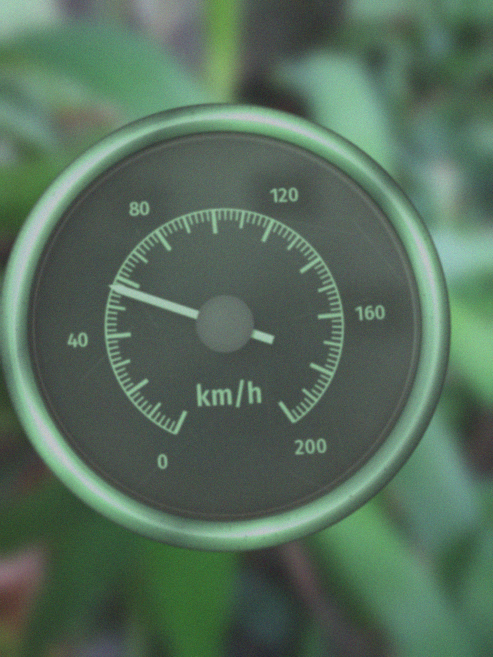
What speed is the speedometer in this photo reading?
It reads 56 km/h
